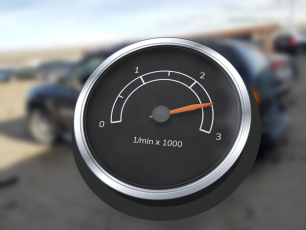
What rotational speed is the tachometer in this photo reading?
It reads 2500 rpm
